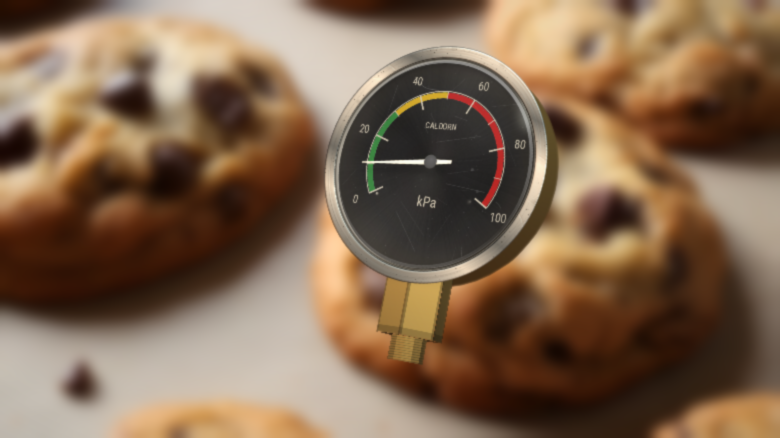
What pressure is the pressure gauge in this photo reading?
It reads 10 kPa
